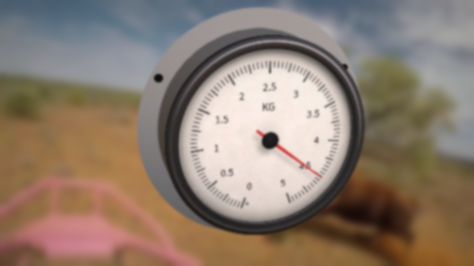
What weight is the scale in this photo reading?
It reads 4.5 kg
